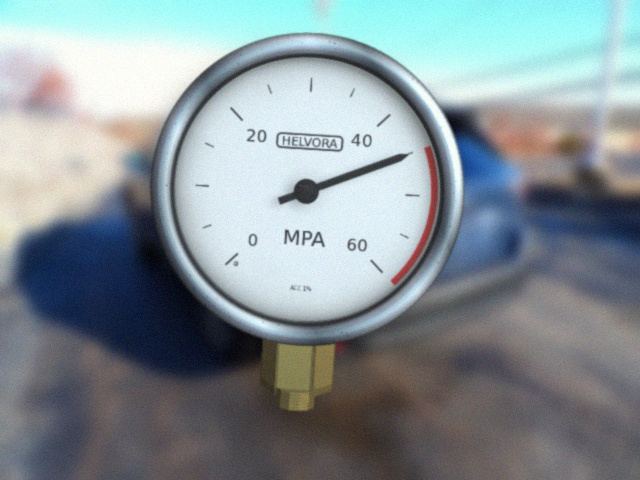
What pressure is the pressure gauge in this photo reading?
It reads 45 MPa
